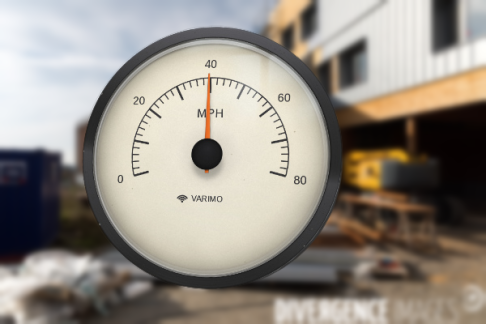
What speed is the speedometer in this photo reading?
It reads 40 mph
